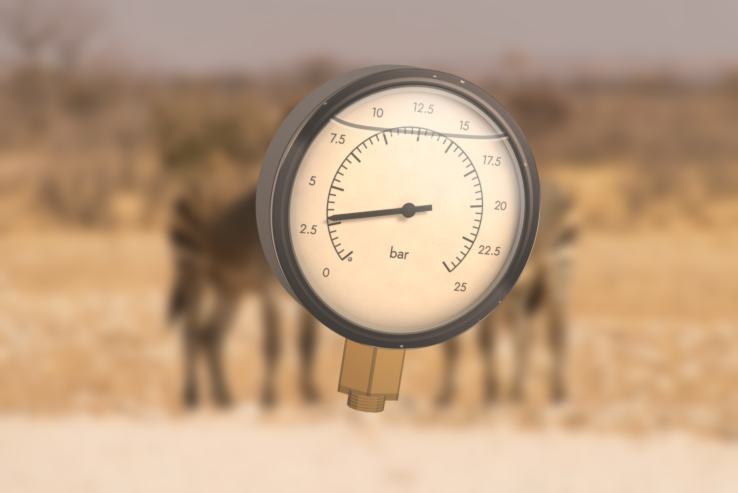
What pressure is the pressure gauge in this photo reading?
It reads 3 bar
